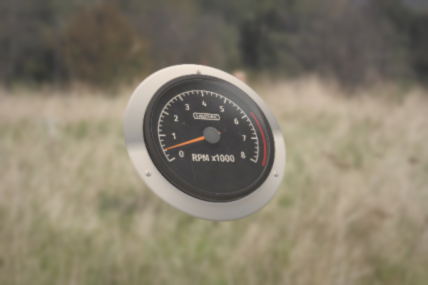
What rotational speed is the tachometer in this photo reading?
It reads 400 rpm
